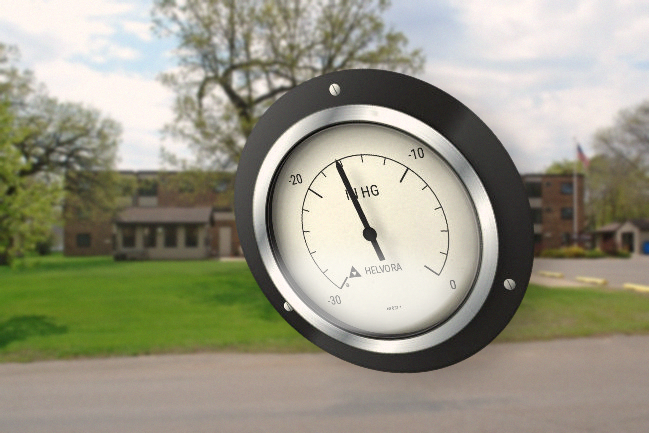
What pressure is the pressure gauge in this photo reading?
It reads -16 inHg
